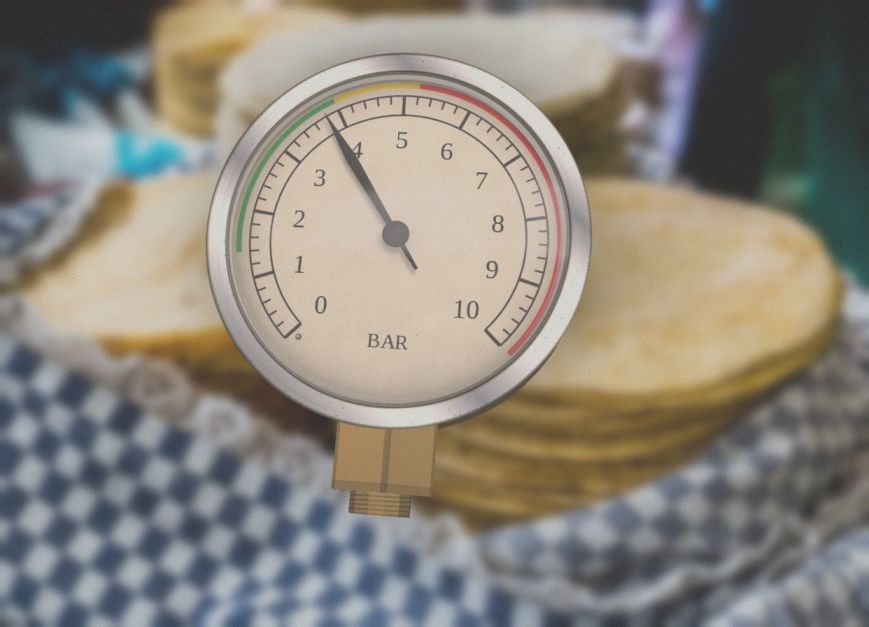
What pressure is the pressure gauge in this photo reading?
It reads 3.8 bar
